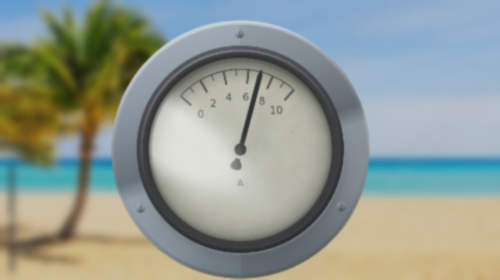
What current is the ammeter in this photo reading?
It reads 7 A
